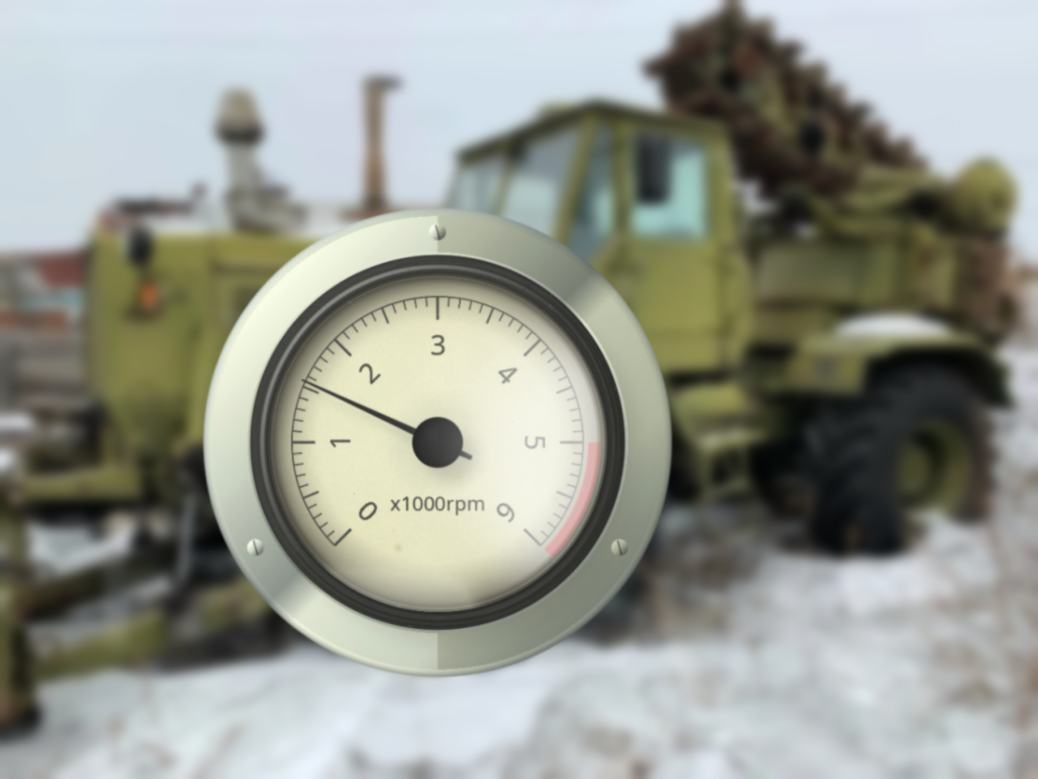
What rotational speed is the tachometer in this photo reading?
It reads 1550 rpm
